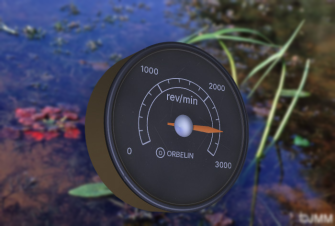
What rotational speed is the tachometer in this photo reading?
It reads 2600 rpm
